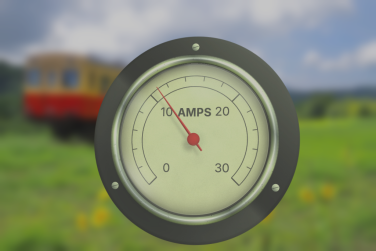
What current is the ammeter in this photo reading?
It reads 11 A
